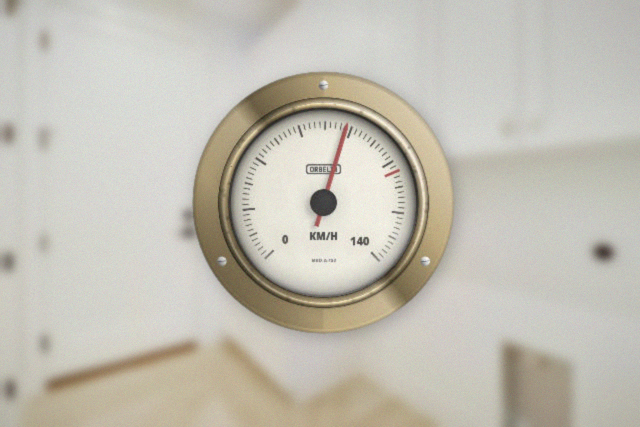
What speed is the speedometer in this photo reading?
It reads 78 km/h
